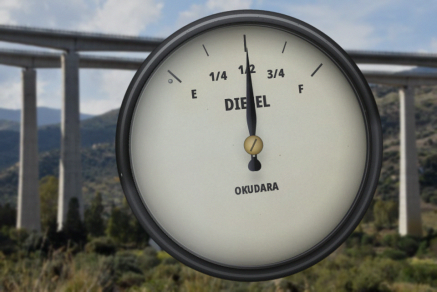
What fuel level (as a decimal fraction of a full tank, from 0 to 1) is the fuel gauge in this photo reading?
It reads 0.5
